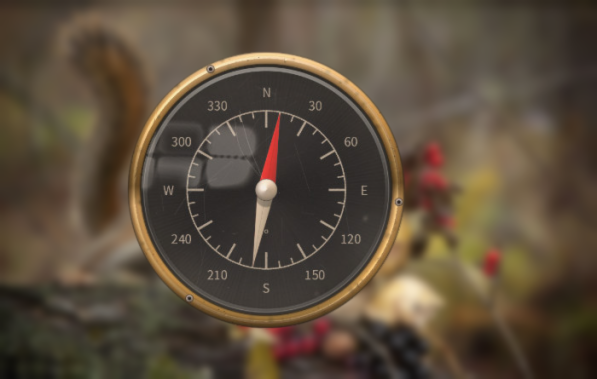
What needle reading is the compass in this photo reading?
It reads 10 °
